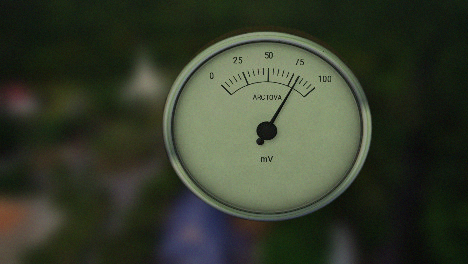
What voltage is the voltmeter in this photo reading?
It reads 80 mV
